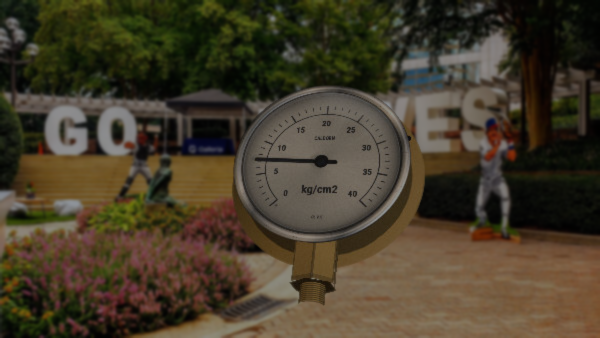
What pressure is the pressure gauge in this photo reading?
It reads 7 kg/cm²
